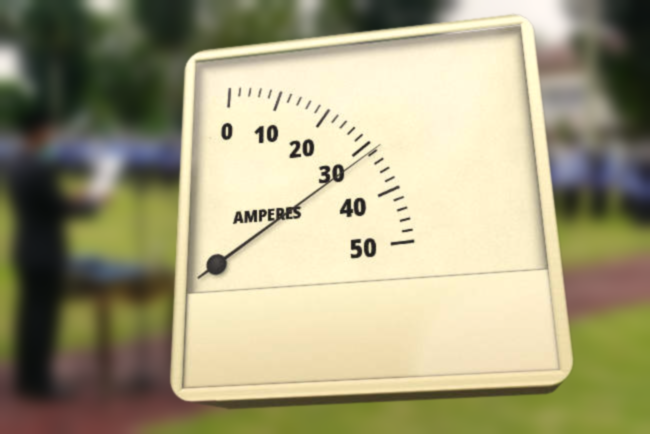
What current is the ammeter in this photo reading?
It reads 32 A
